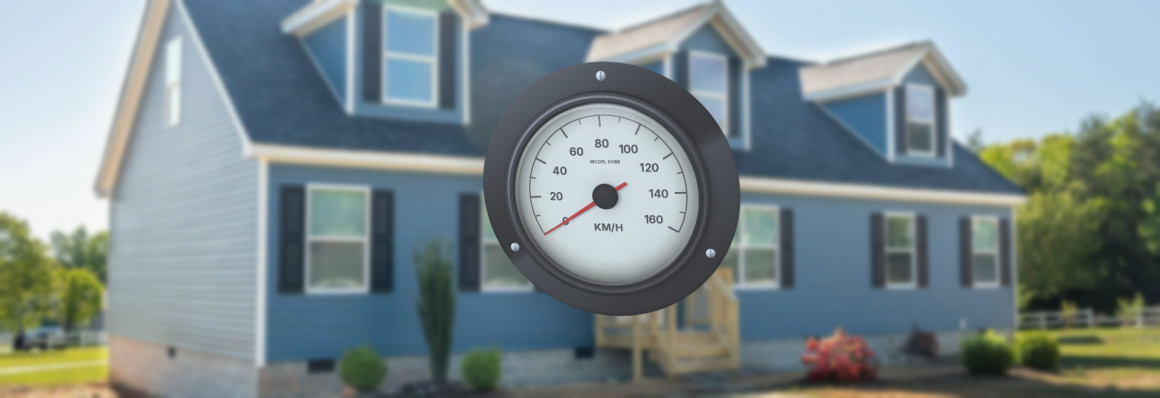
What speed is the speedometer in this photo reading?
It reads 0 km/h
